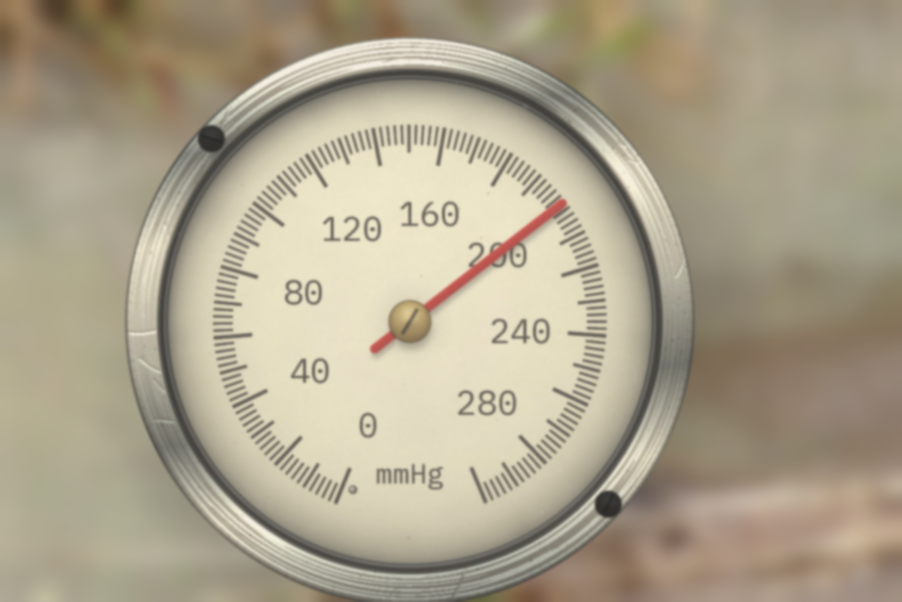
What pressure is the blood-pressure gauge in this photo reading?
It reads 200 mmHg
